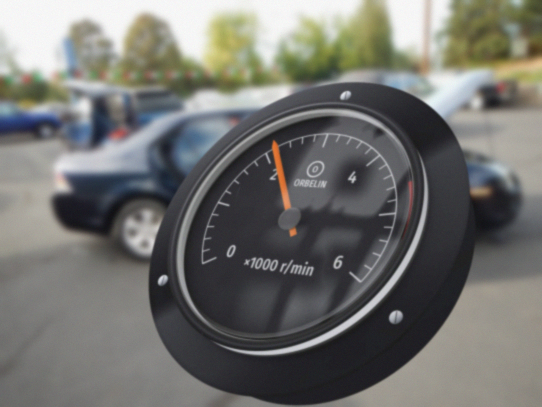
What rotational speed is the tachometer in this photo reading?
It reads 2200 rpm
